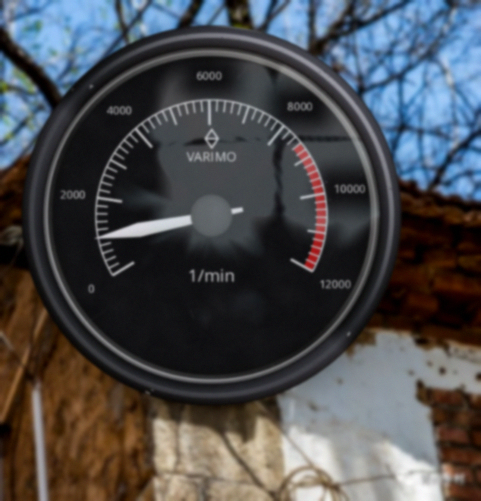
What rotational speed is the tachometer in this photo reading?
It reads 1000 rpm
